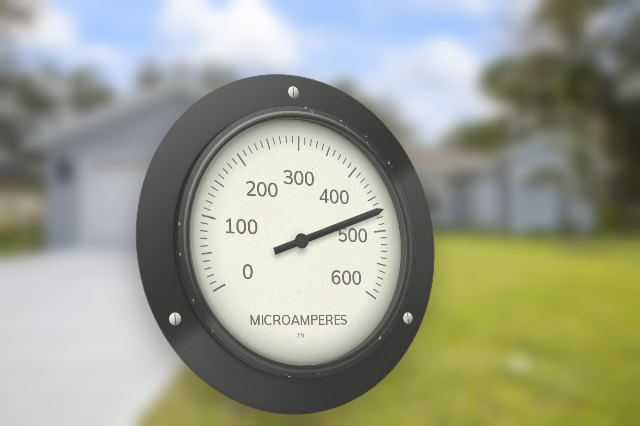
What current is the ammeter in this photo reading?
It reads 470 µA
